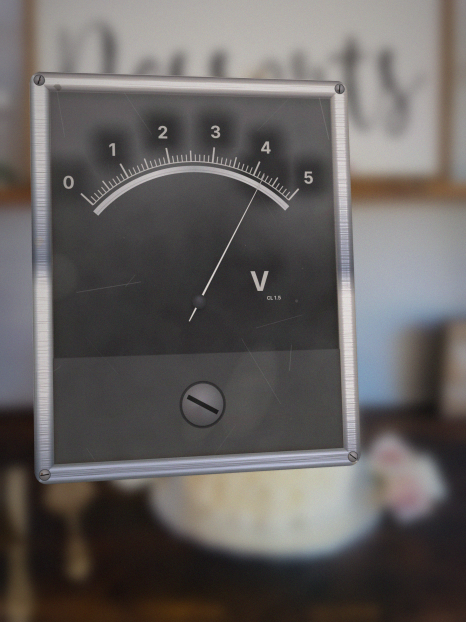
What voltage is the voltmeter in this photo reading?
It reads 4.2 V
